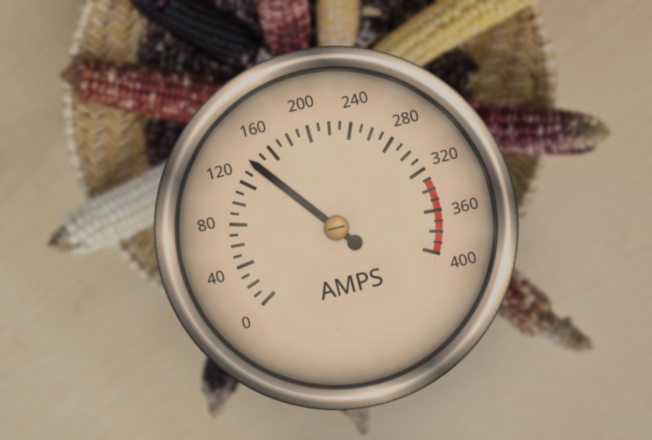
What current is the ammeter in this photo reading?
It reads 140 A
